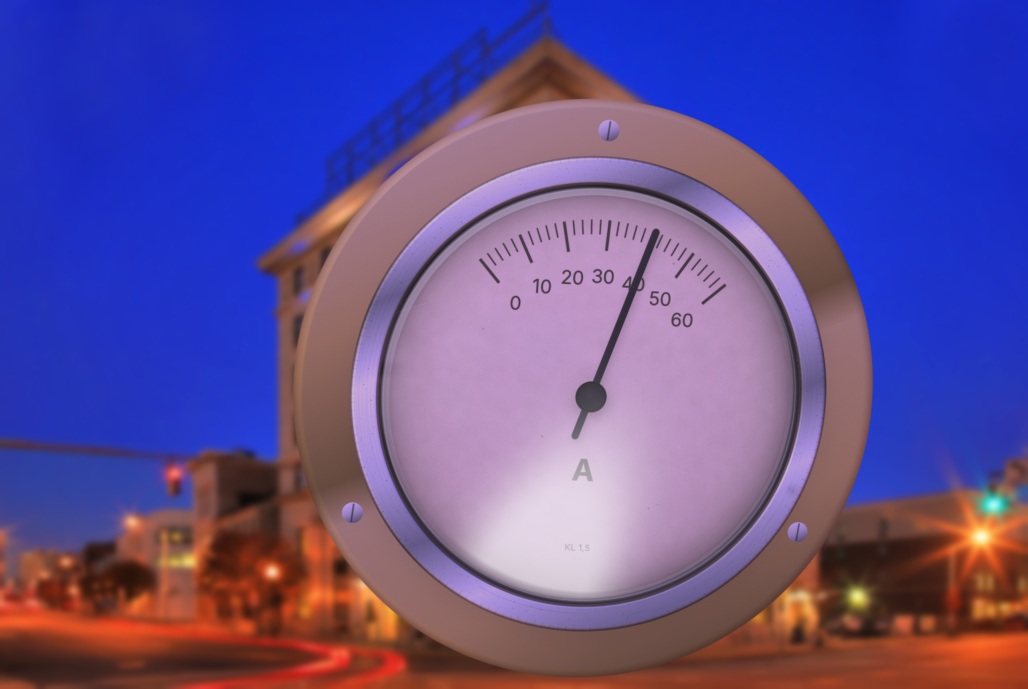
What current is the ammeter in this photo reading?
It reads 40 A
